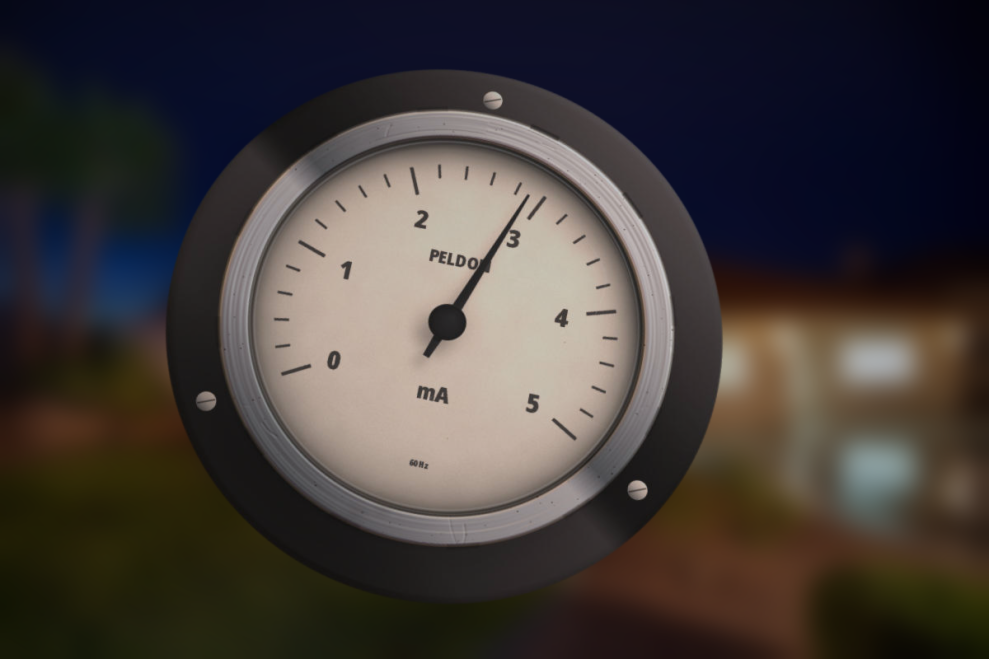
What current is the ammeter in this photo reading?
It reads 2.9 mA
